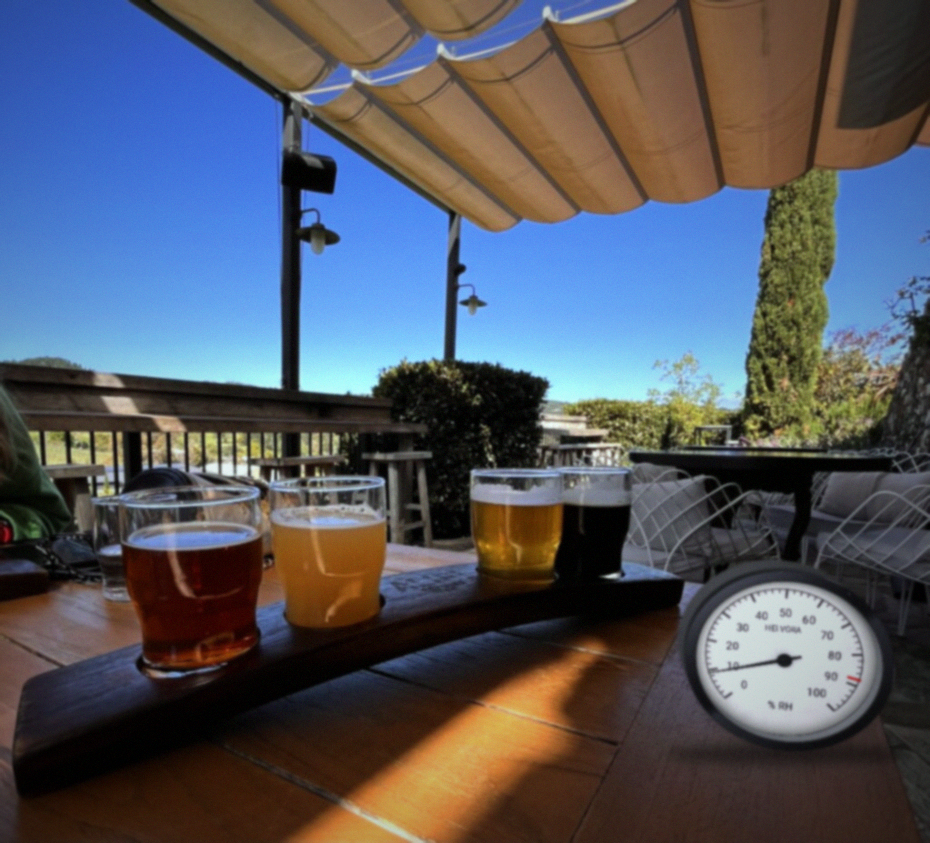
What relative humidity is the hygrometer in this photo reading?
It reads 10 %
